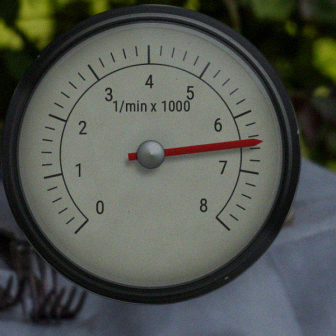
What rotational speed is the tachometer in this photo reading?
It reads 6500 rpm
